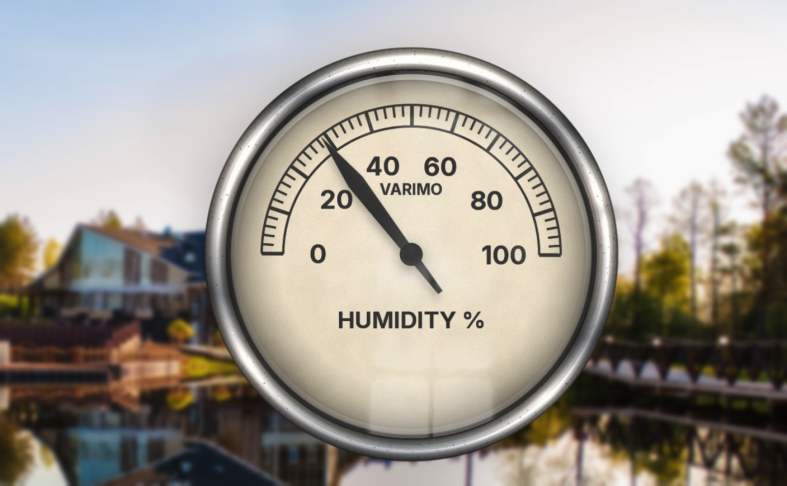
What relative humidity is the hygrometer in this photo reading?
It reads 29 %
